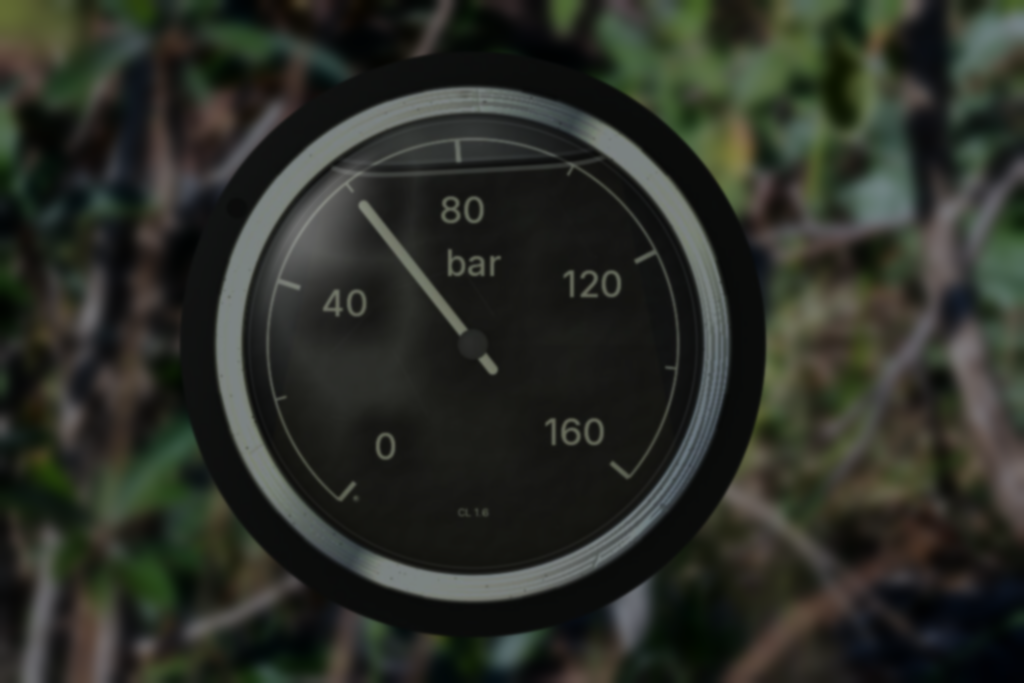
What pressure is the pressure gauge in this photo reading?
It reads 60 bar
